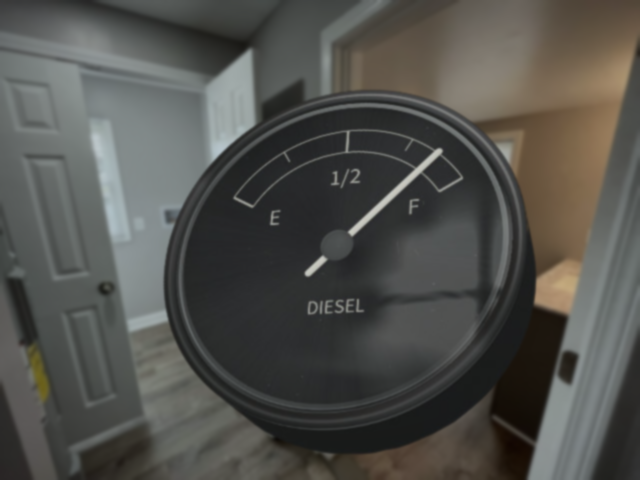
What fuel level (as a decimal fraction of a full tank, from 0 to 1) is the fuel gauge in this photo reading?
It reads 0.875
